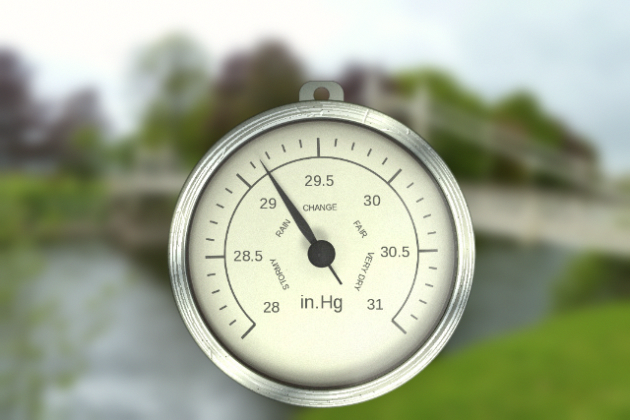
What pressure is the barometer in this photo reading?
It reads 29.15 inHg
